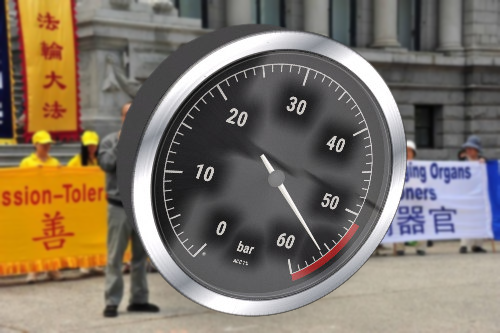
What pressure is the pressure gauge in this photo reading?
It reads 56 bar
